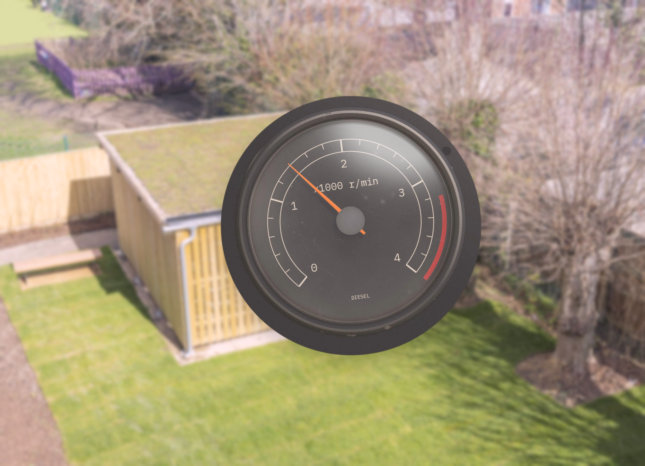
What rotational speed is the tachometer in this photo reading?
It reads 1400 rpm
